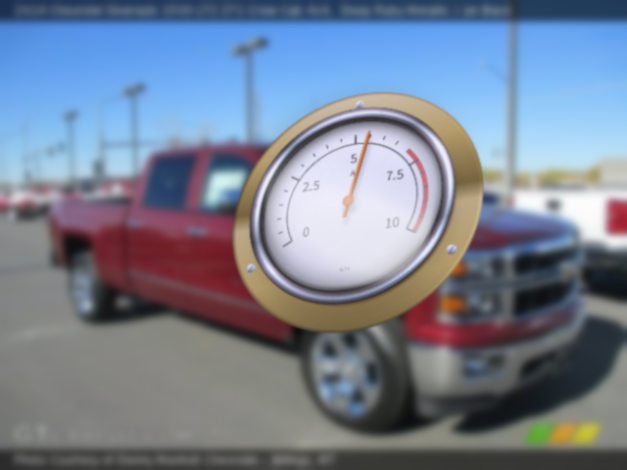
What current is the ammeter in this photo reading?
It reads 5.5 A
